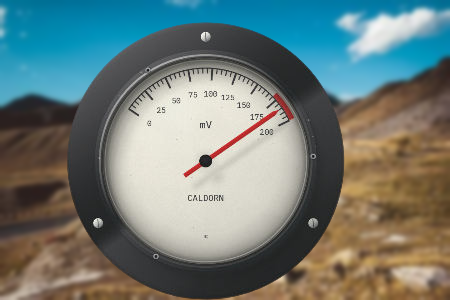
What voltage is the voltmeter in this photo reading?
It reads 185 mV
